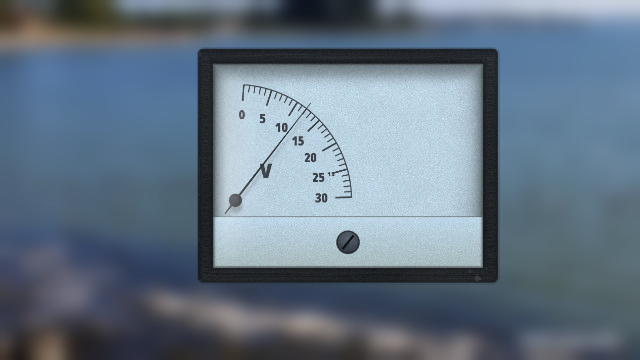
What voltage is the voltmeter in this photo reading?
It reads 12 V
